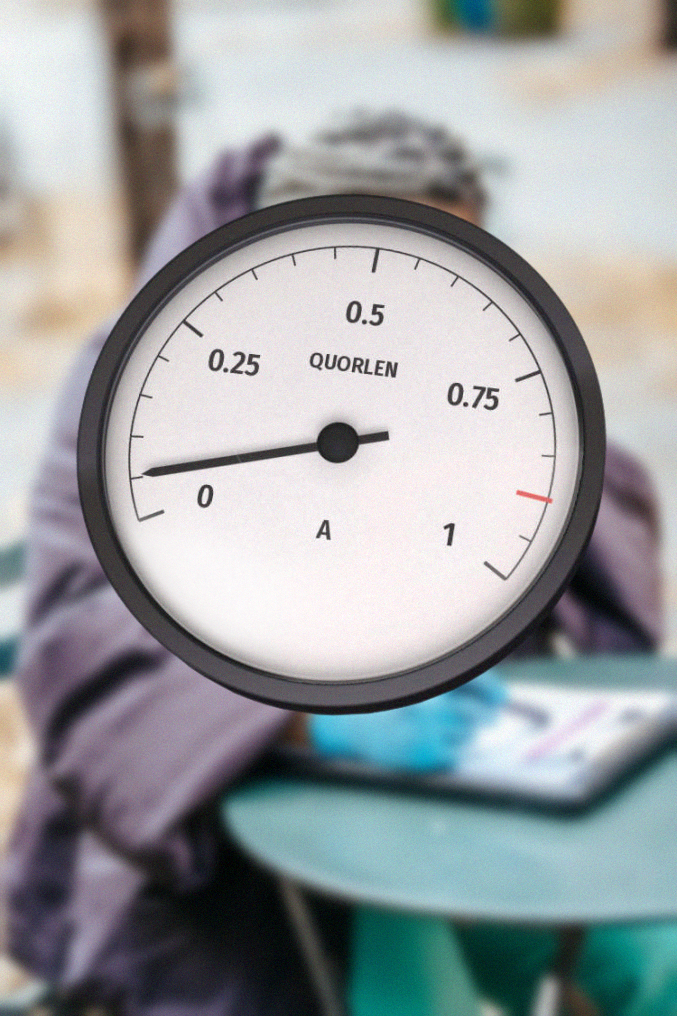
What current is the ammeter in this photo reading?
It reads 0.05 A
